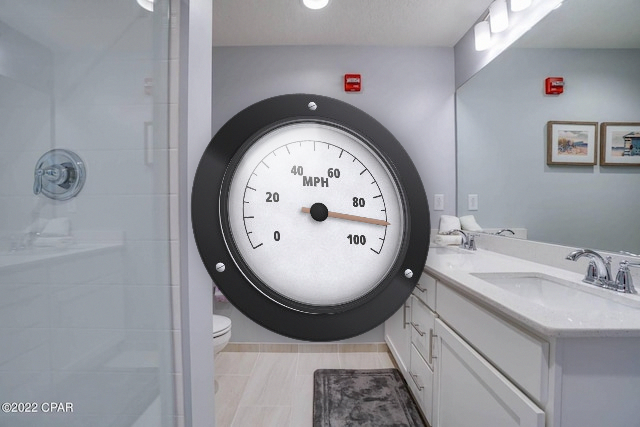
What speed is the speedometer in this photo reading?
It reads 90 mph
